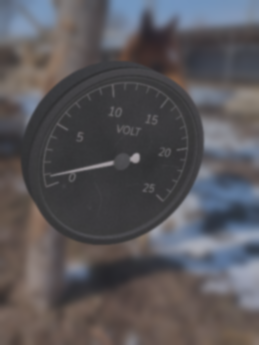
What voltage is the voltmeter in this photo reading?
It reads 1 V
